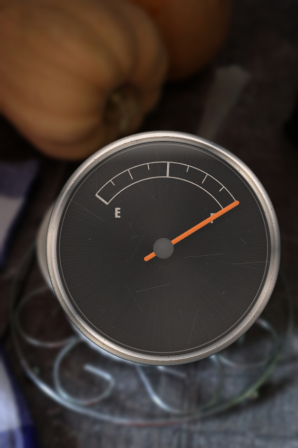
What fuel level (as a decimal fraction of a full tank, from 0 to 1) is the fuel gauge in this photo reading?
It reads 1
